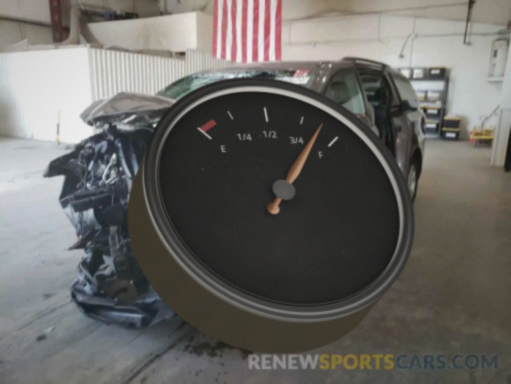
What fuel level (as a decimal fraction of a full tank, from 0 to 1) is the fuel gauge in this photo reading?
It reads 0.875
